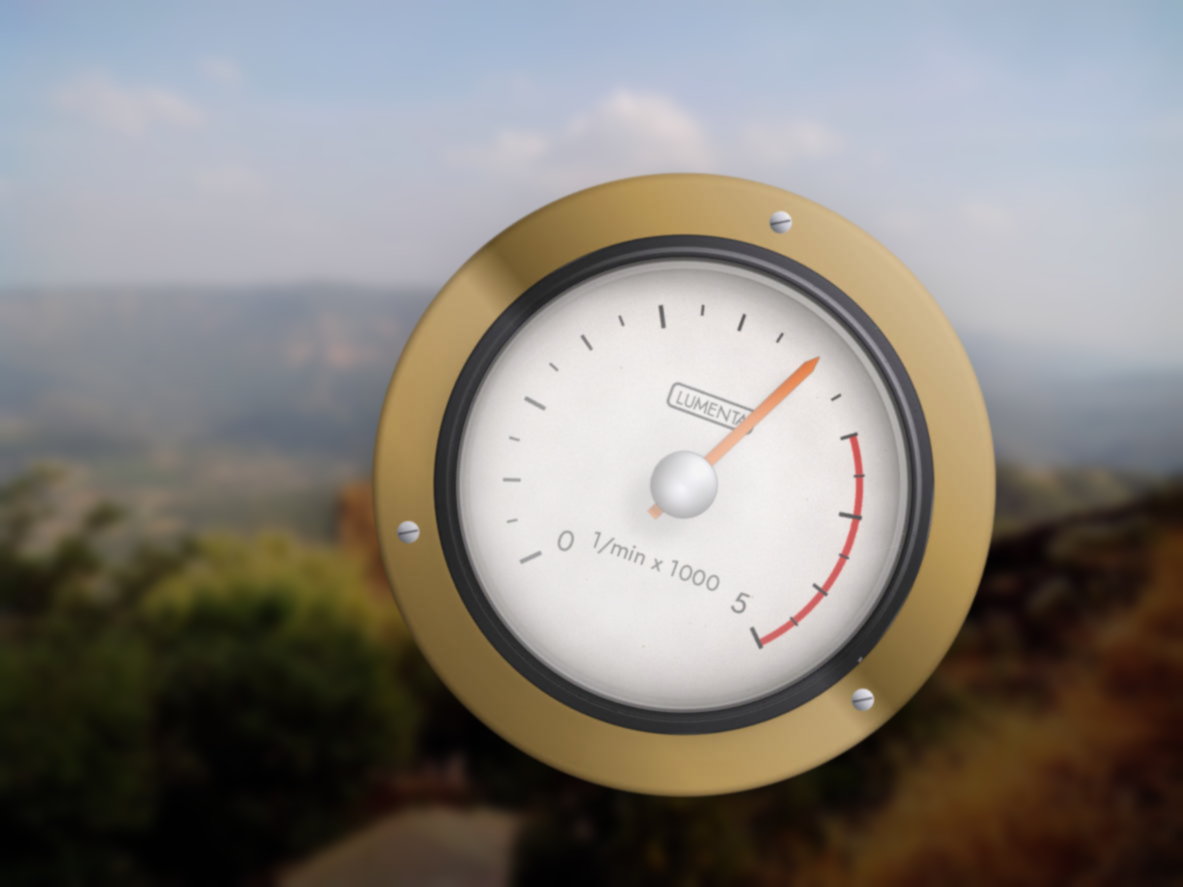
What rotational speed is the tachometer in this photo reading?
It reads 3000 rpm
